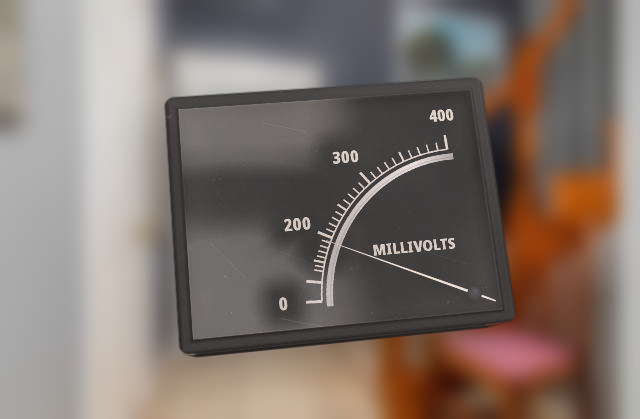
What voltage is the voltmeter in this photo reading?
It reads 190 mV
